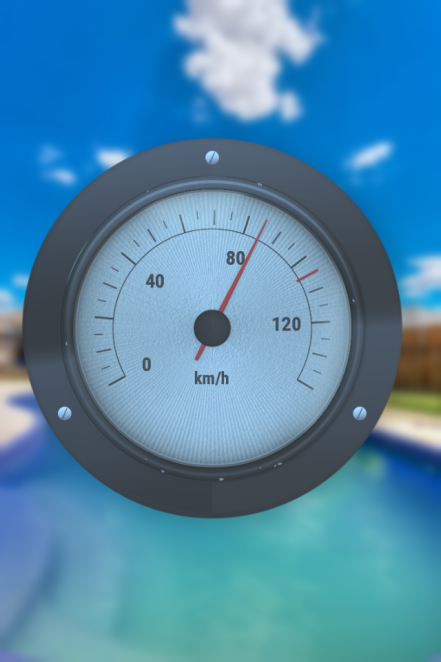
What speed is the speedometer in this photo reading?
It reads 85 km/h
